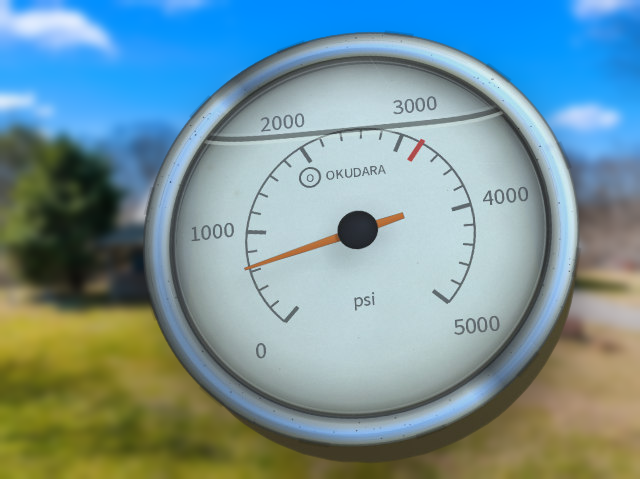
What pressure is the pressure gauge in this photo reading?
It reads 600 psi
